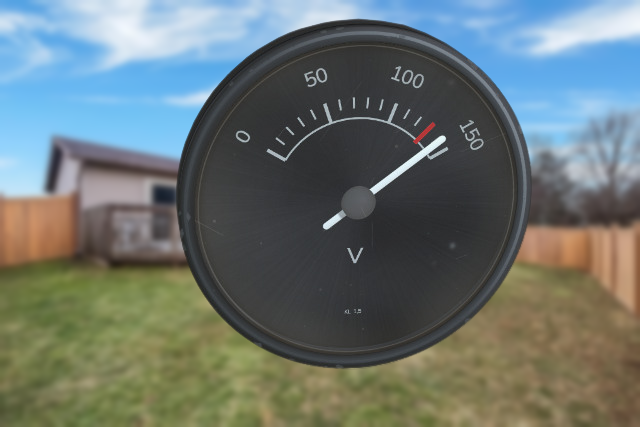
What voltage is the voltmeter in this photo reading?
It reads 140 V
